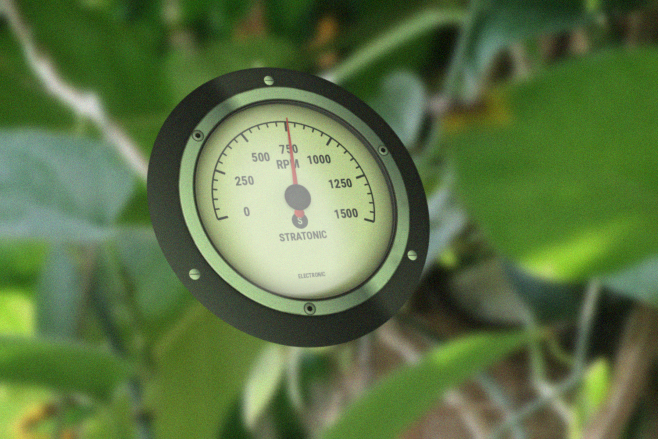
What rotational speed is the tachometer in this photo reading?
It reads 750 rpm
